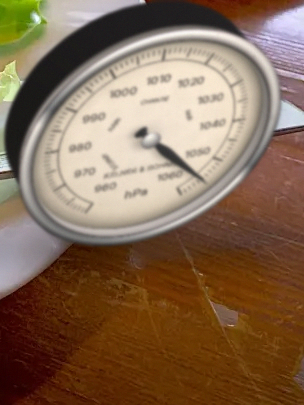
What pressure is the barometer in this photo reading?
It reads 1055 hPa
